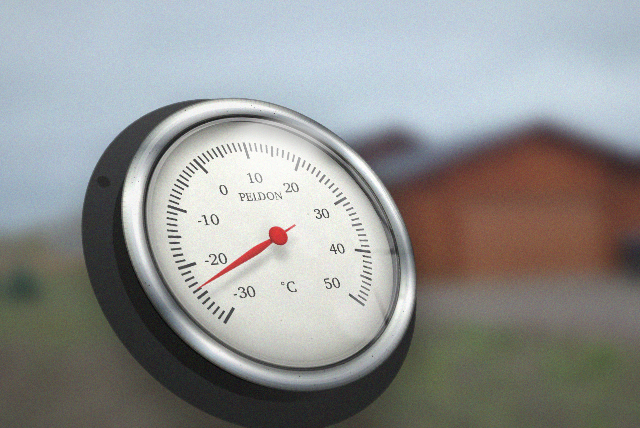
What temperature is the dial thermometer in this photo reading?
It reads -24 °C
